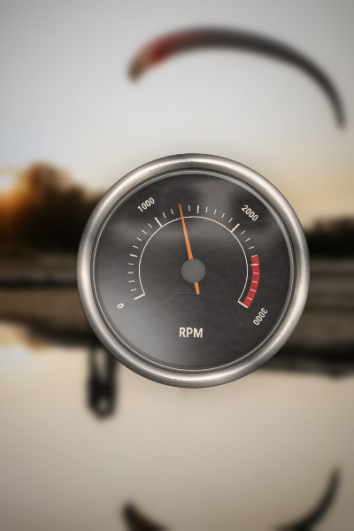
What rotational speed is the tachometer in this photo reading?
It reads 1300 rpm
